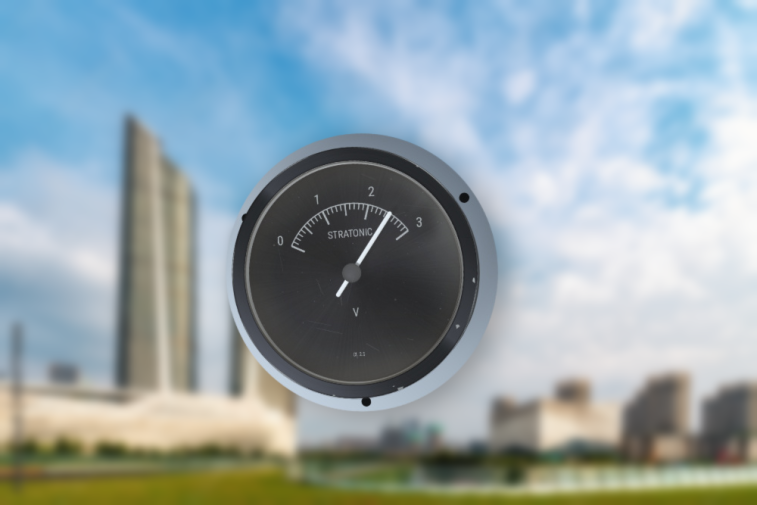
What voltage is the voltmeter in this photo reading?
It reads 2.5 V
